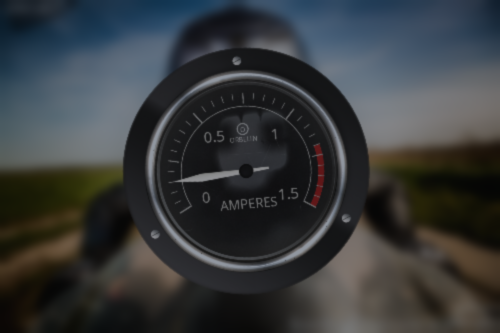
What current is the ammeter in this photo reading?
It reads 0.15 A
